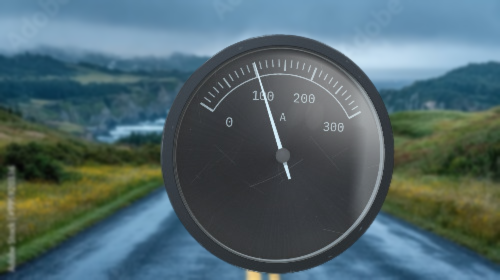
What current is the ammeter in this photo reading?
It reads 100 A
